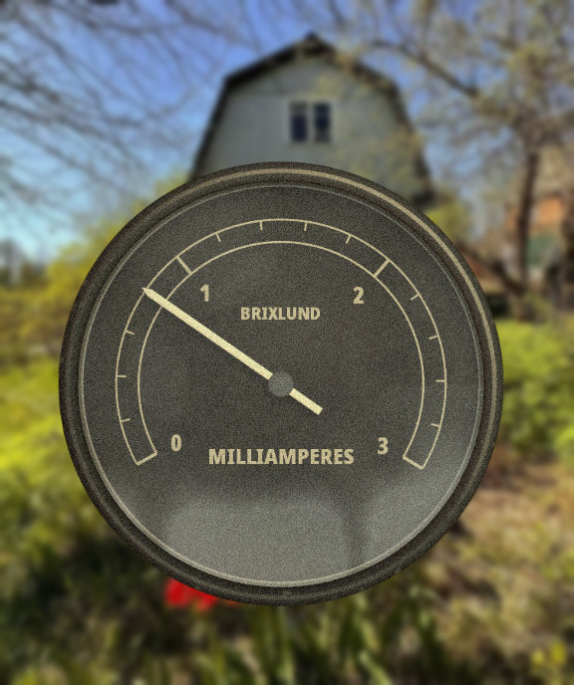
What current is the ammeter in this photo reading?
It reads 0.8 mA
